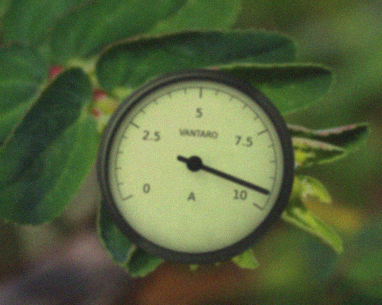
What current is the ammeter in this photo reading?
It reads 9.5 A
